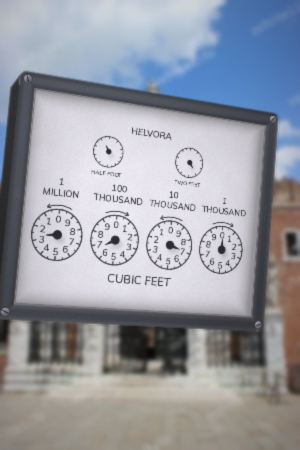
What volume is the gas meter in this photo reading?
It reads 267000 ft³
